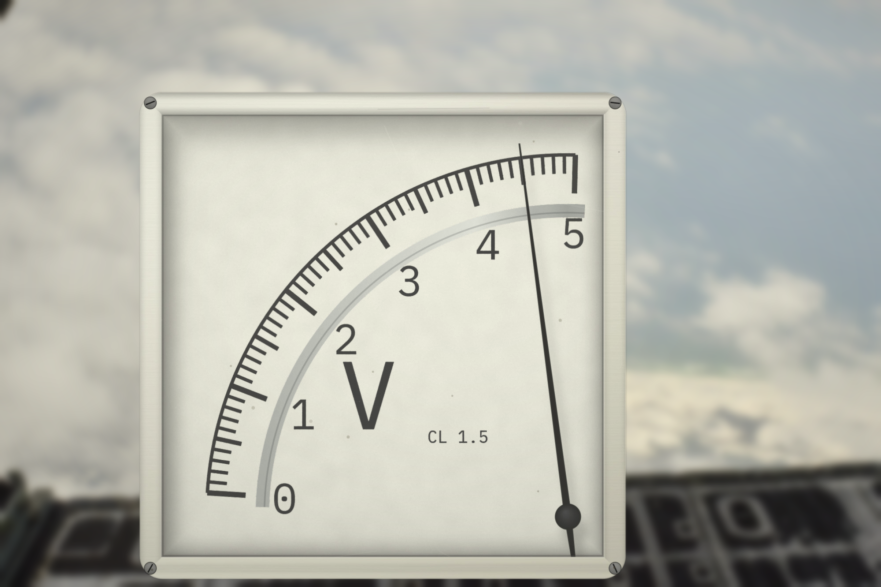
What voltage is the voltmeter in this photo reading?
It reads 4.5 V
